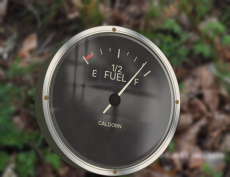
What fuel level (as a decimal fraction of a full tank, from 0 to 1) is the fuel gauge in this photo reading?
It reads 0.875
